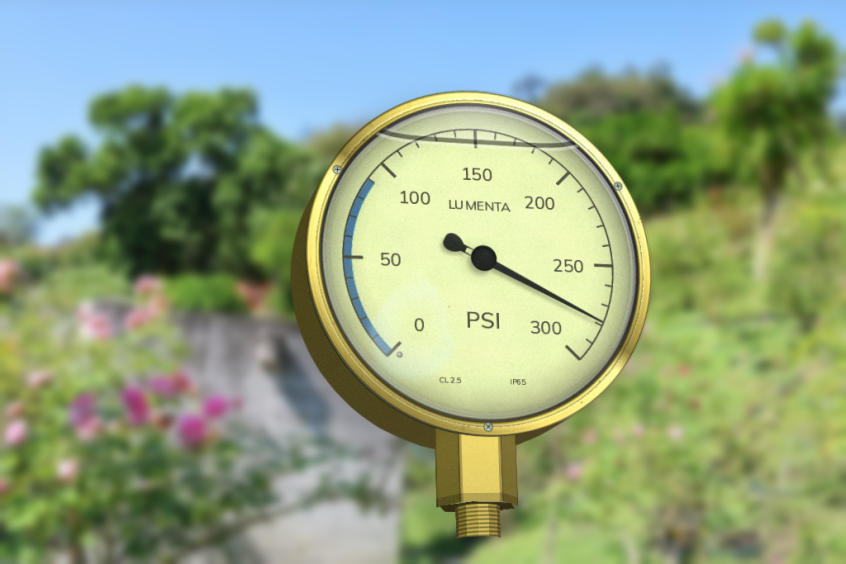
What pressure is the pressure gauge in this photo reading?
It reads 280 psi
